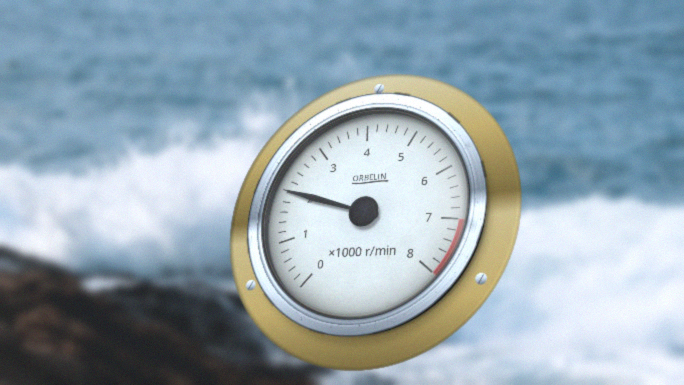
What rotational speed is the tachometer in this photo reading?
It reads 2000 rpm
